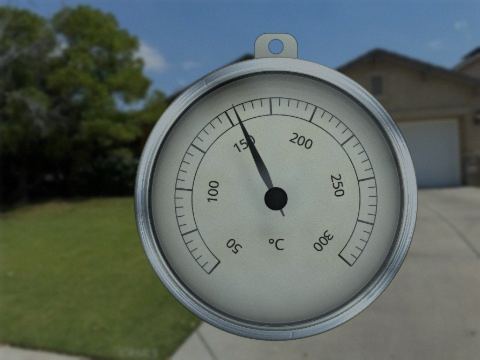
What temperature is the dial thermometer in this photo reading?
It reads 155 °C
